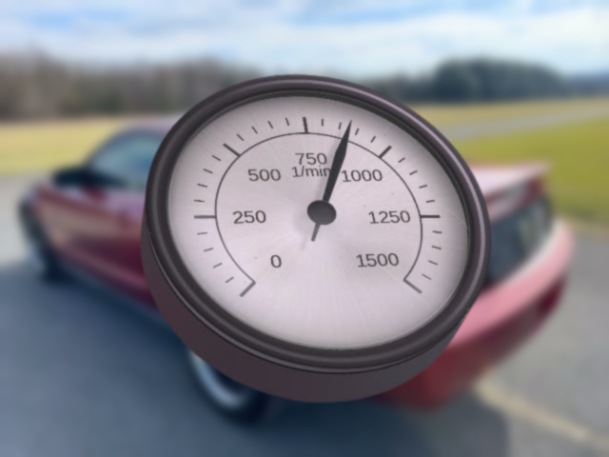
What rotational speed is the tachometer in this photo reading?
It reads 875 rpm
